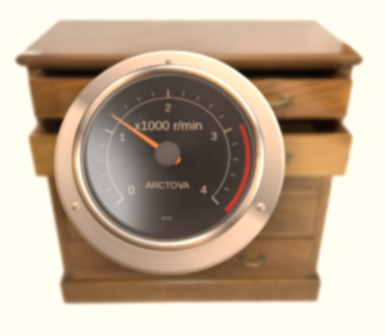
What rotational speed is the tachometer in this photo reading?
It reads 1200 rpm
